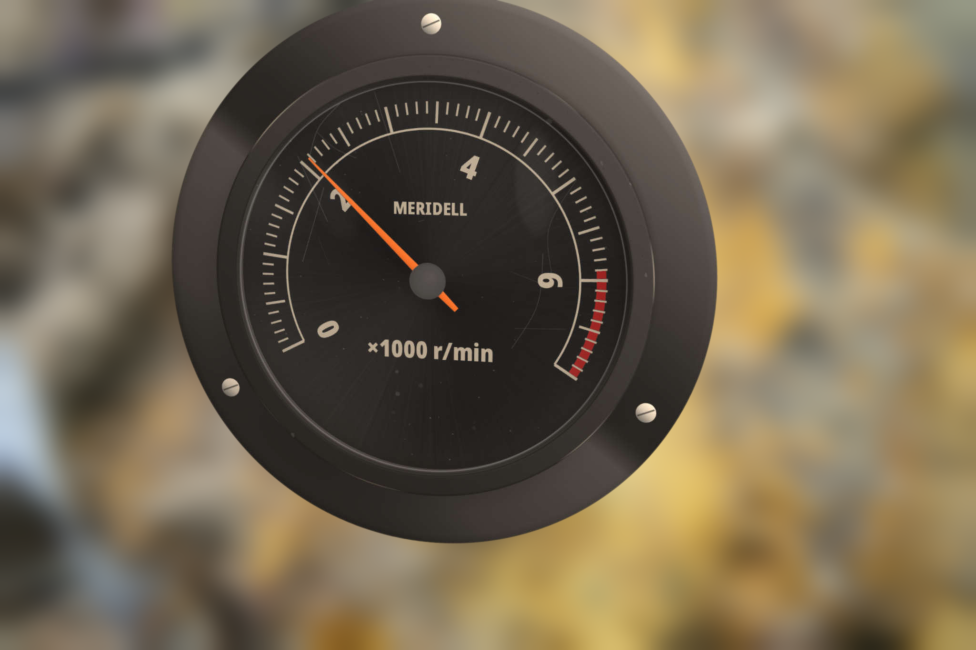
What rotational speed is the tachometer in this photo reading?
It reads 2100 rpm
